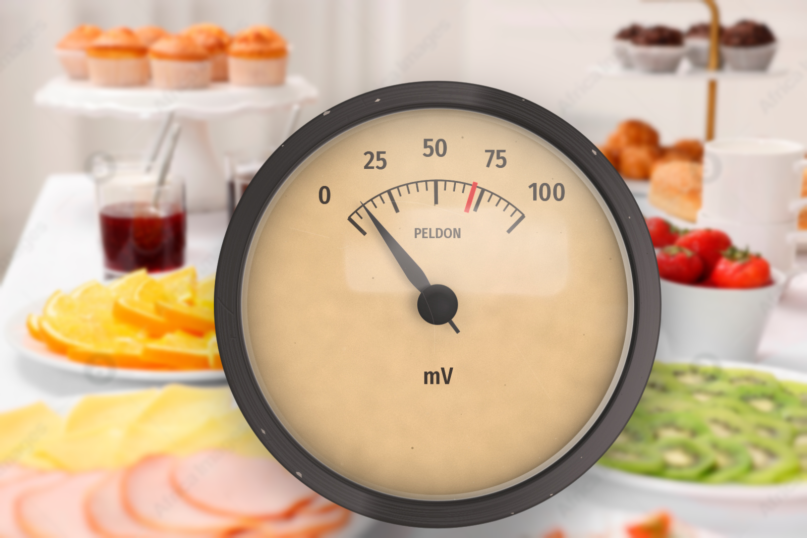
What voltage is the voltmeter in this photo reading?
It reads 10 mV
